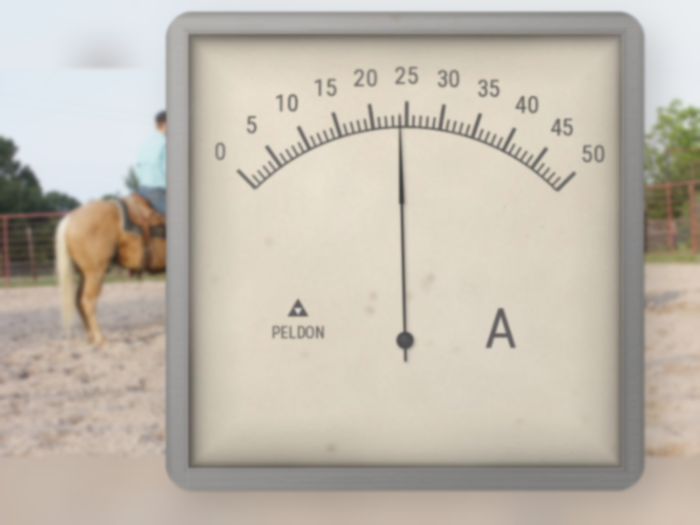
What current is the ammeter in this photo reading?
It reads 24 A
